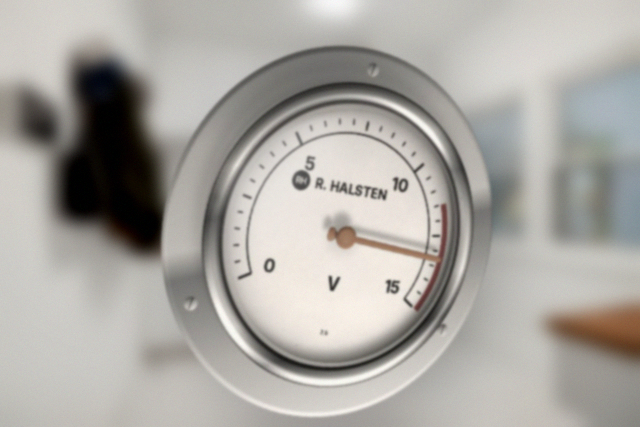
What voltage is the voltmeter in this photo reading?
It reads 13.25 V
